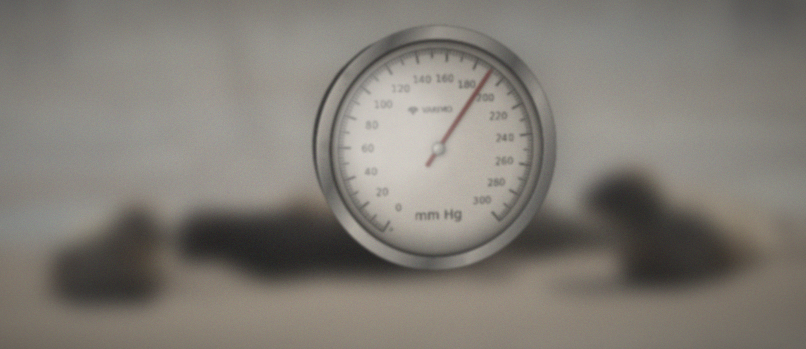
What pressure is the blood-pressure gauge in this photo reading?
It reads 190 mmHg
